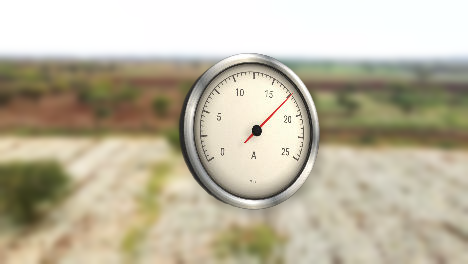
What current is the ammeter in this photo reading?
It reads 17.5 A
